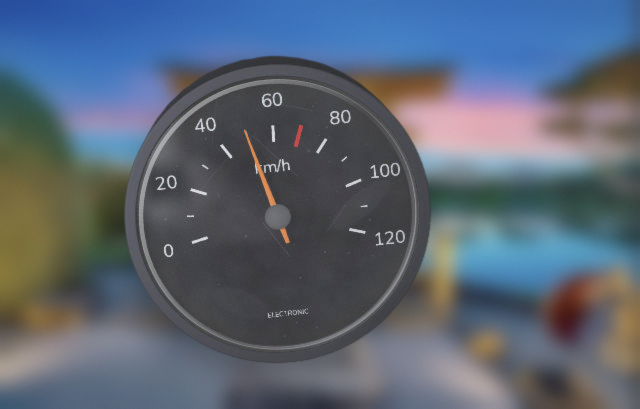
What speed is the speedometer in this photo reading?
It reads 50 km/h
